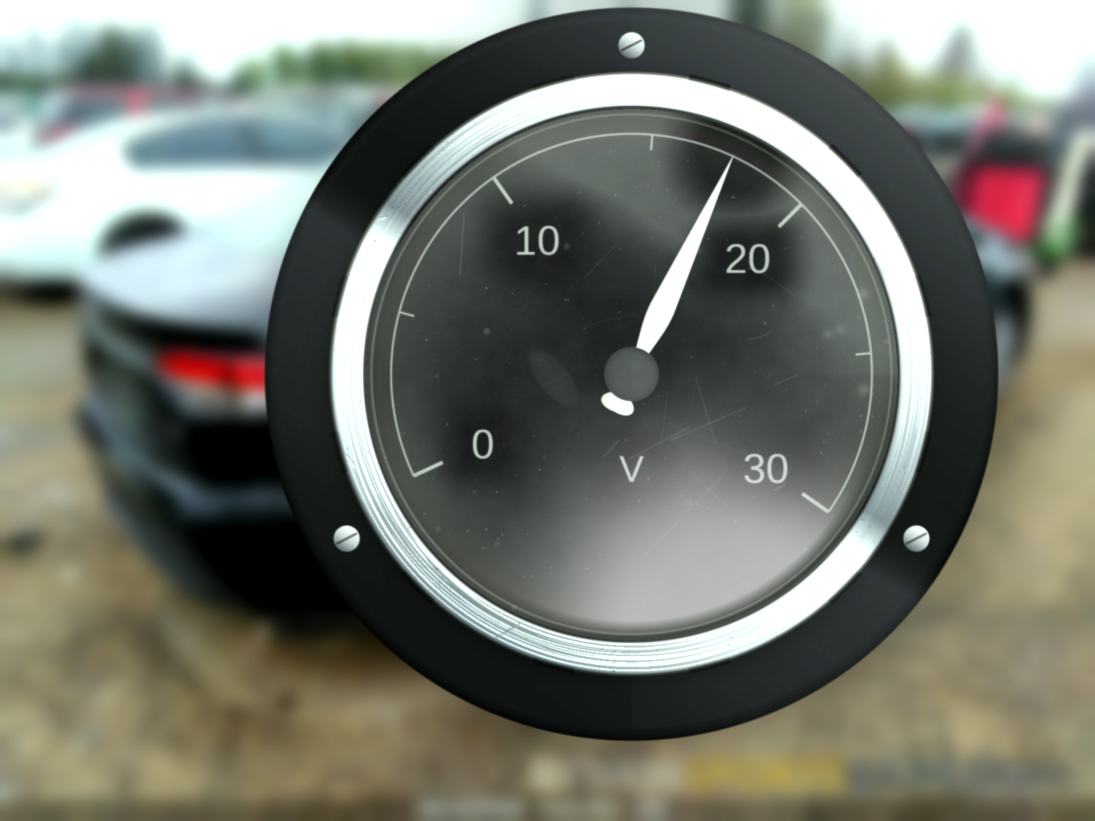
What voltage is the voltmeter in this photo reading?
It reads 17.5 V
